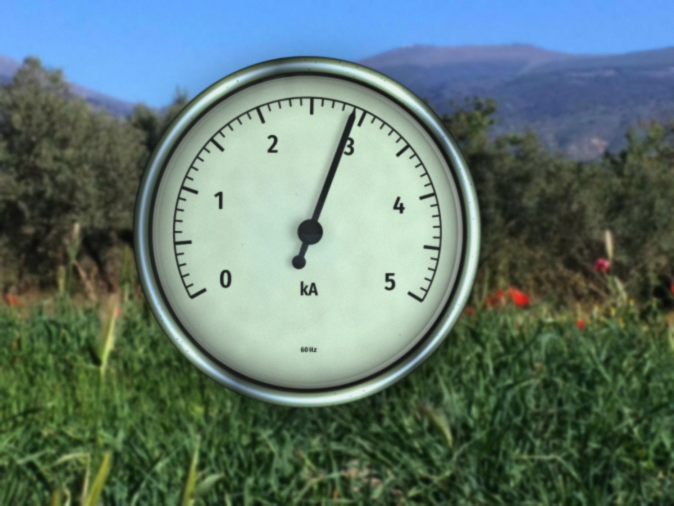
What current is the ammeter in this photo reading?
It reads 2.9 kA
